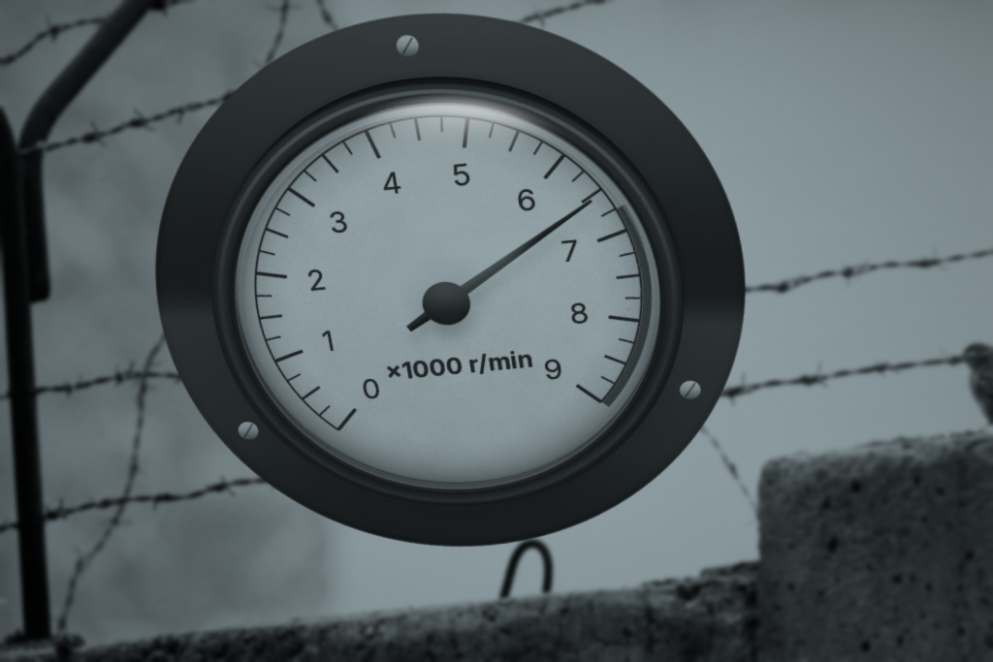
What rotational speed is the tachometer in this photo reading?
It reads 6500 rpm
